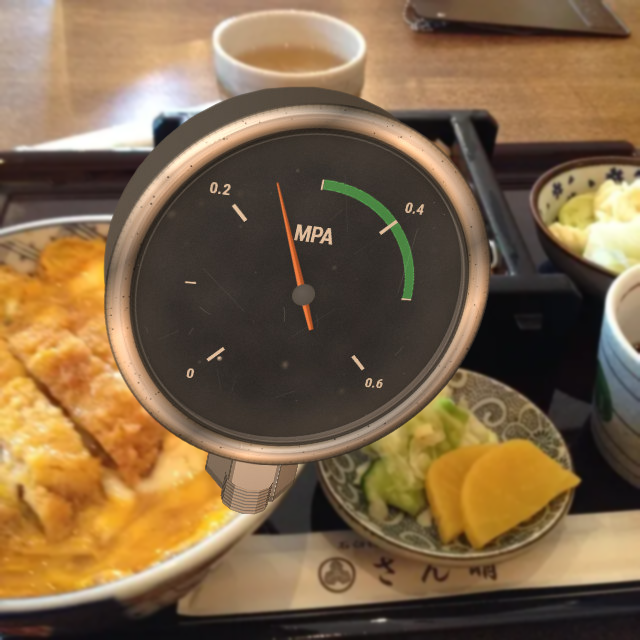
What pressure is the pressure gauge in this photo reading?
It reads 0.25 MPa
